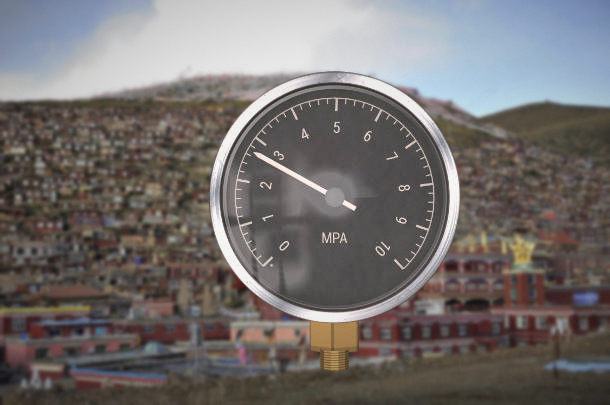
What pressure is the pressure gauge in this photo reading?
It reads 2.7 MPa
